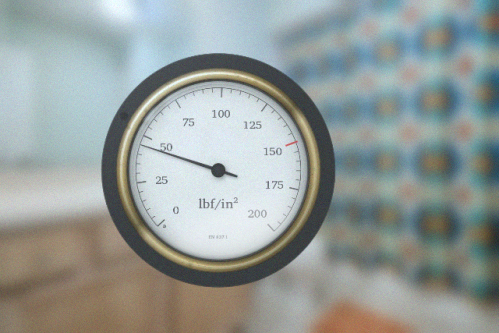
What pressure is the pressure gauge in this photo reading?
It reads 45 psi
